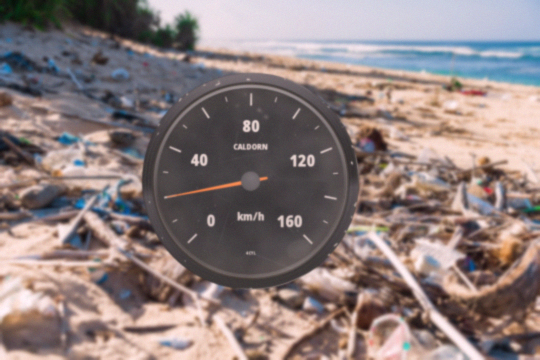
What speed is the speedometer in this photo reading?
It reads 20 km/h
